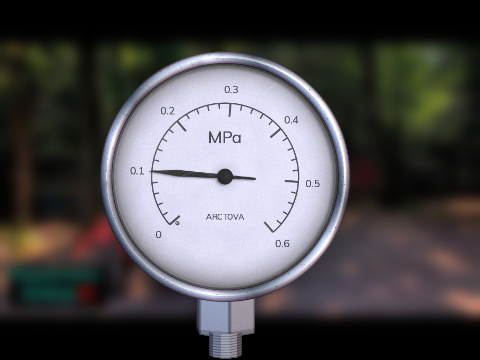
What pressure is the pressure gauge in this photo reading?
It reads 0.1 MPa
